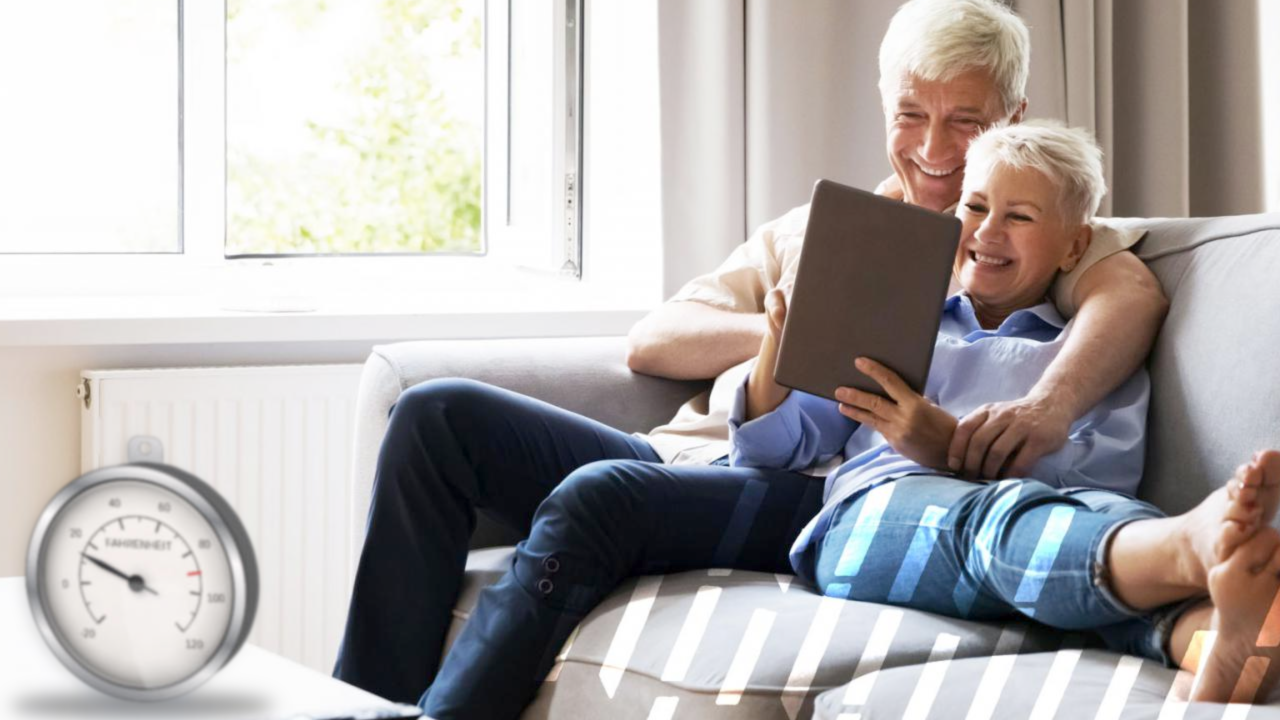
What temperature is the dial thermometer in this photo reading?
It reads 15 °F
